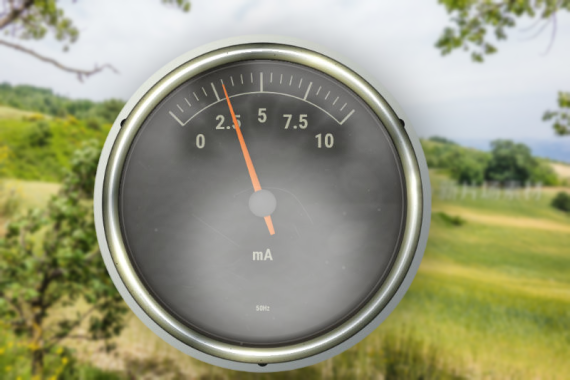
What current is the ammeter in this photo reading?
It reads 3 mA
